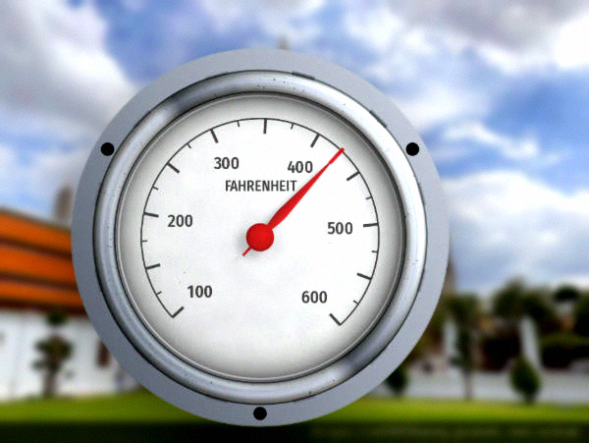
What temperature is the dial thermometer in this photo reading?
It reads 425 °F
